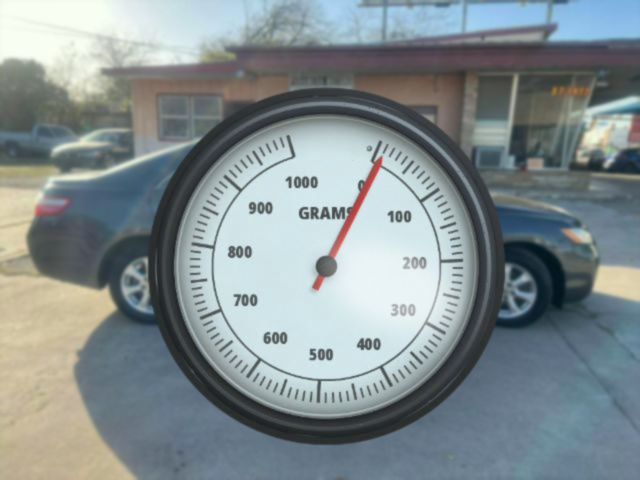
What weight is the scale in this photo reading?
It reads 10 g
